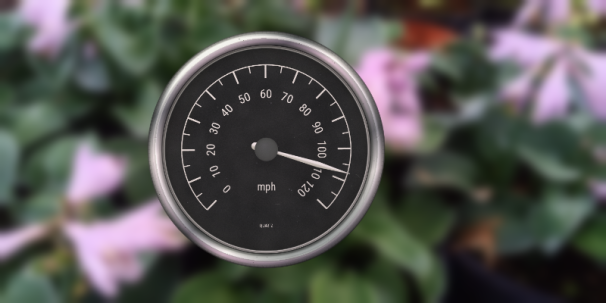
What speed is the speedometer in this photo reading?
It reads 107.5 mph
